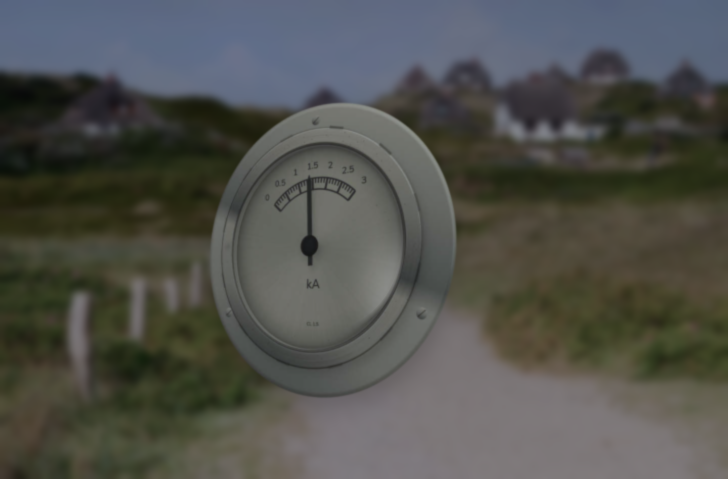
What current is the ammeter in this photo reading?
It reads 1.5 kA
